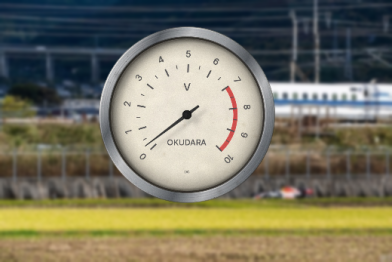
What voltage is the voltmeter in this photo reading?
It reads 0.25 V
